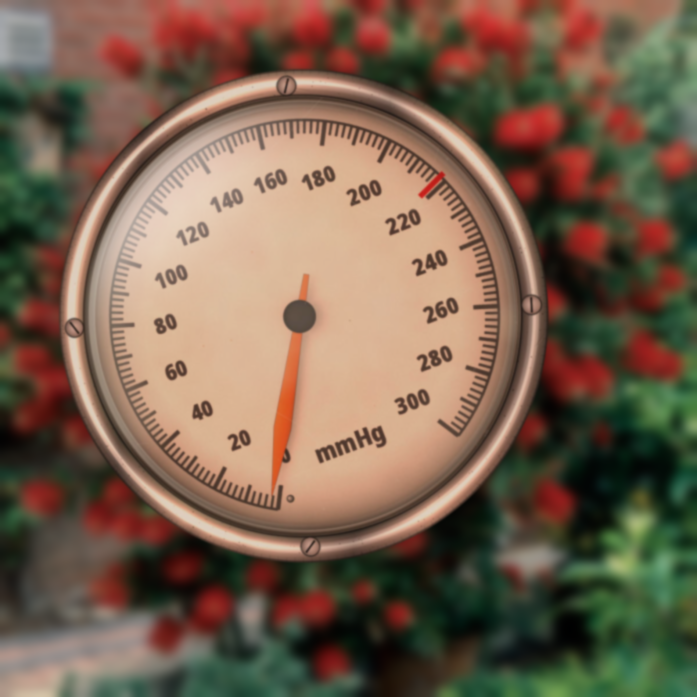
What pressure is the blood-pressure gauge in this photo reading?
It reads 2 mmHg
